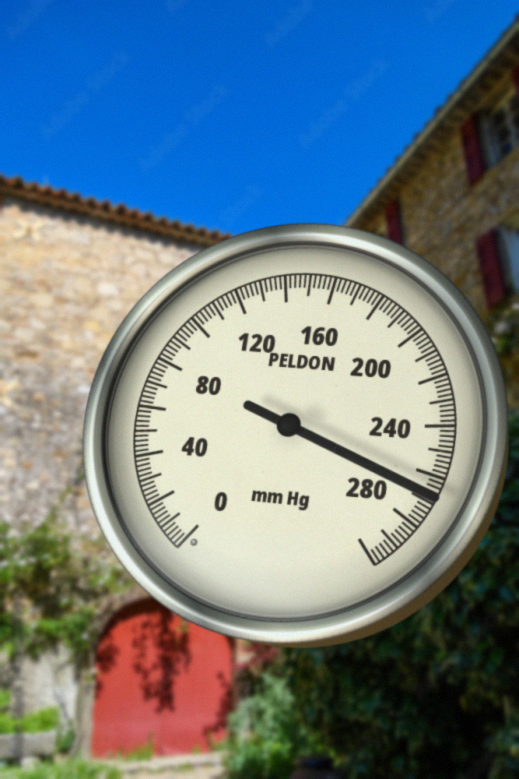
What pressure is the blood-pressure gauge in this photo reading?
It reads 268 mmHg
